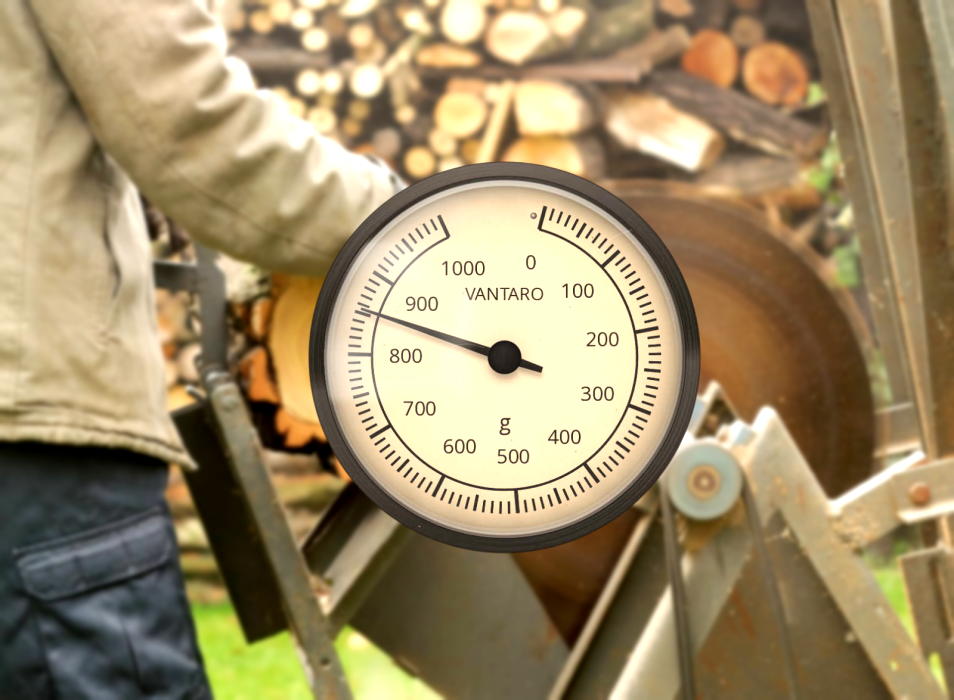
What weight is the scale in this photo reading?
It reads 855 g
